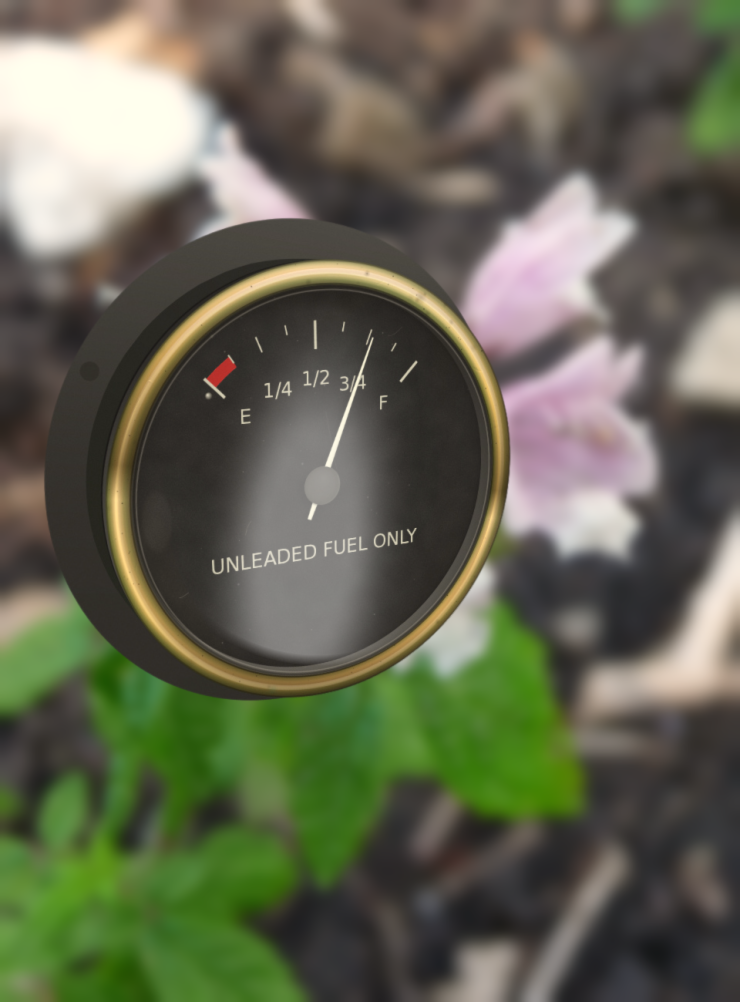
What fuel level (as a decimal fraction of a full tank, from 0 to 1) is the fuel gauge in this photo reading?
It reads 0.75
